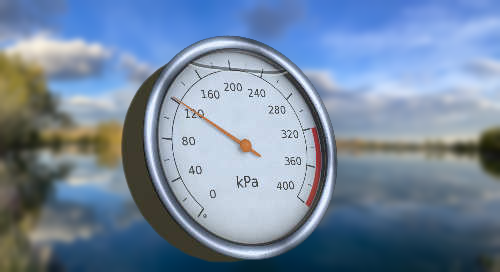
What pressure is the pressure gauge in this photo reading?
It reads 120 kPa
